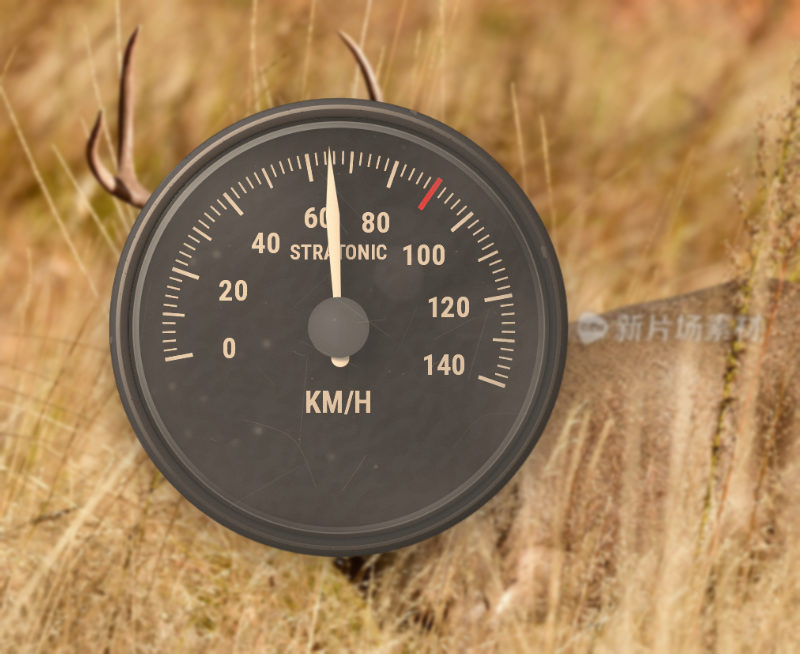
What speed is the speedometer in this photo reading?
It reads 65 km/h
